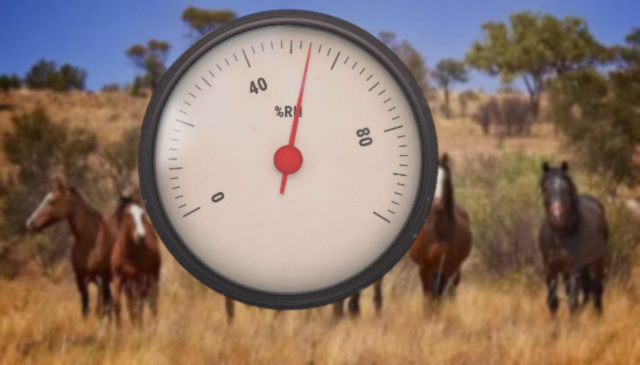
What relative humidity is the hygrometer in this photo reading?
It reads 54 %
